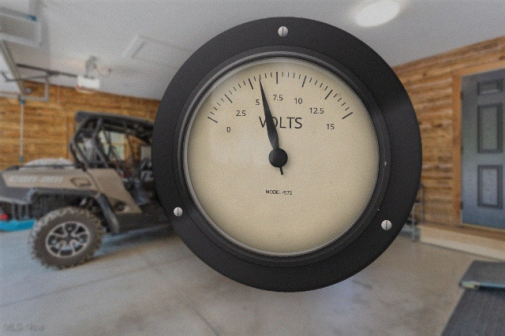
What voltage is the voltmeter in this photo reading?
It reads 6 V
